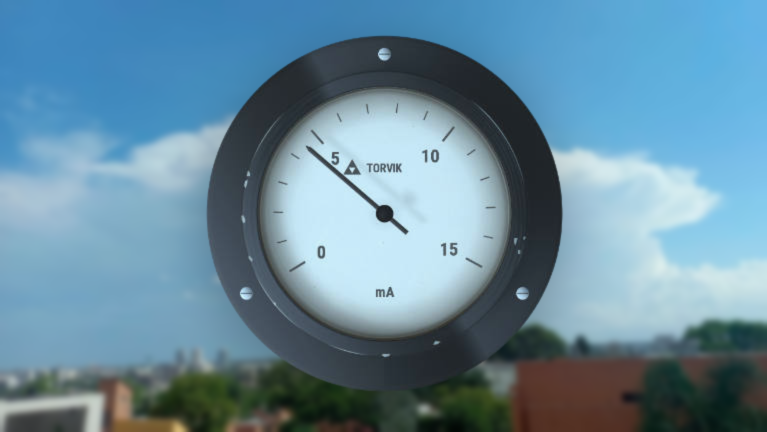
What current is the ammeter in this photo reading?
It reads 4.5 mA
